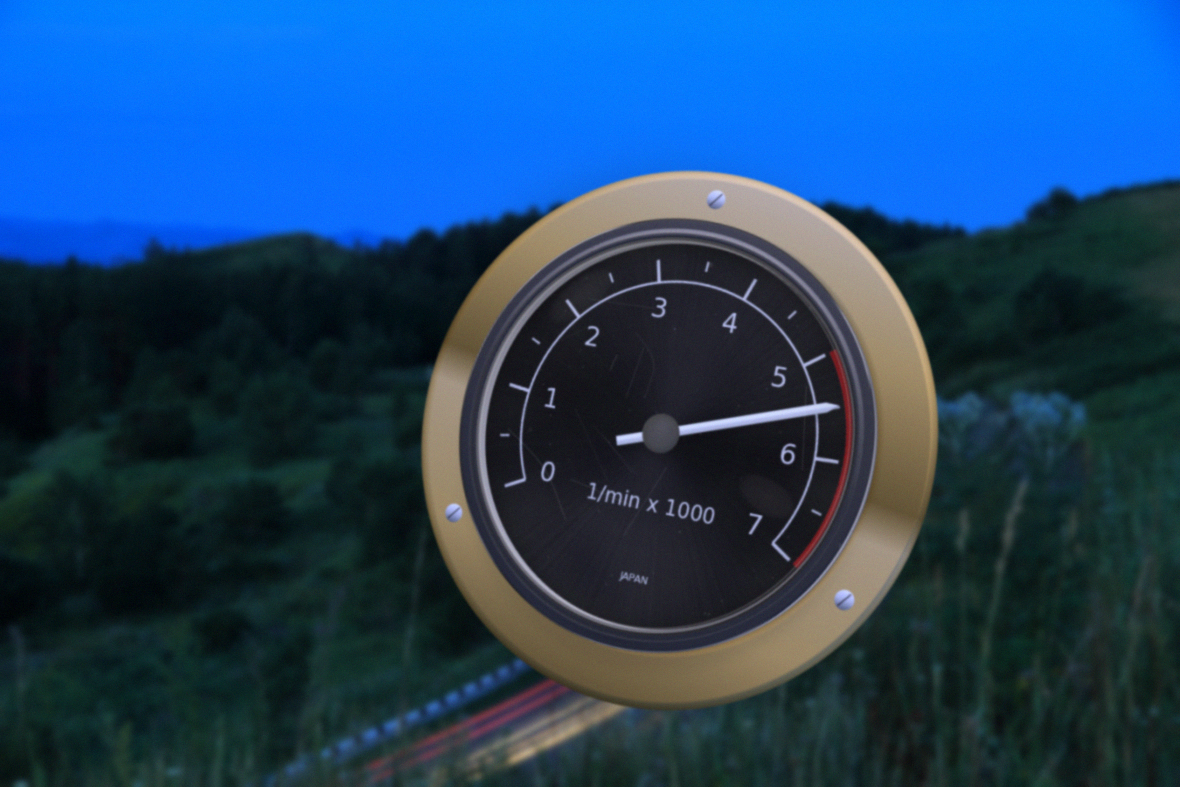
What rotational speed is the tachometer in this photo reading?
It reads 5500 rpm
